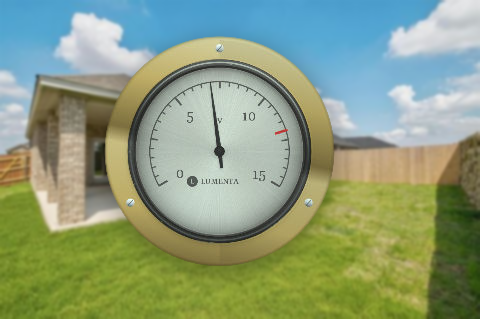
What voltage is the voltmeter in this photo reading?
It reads 7 V
